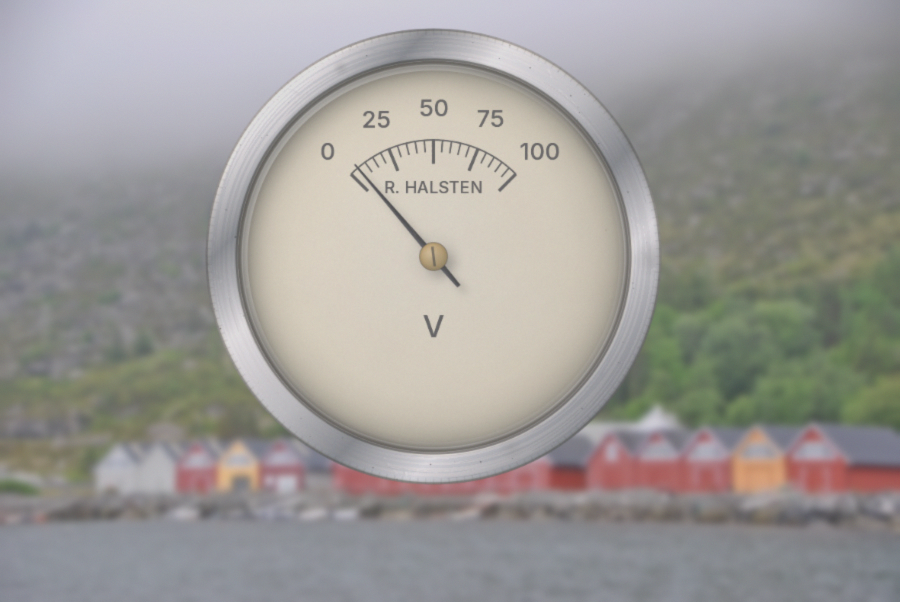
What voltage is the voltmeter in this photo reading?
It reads 5 V
